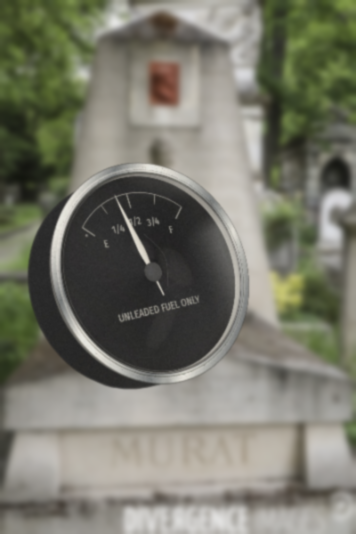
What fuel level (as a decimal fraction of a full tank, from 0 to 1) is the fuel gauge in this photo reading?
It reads 0.375
